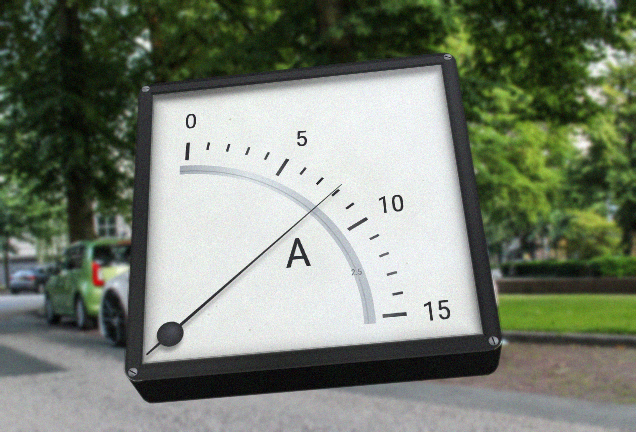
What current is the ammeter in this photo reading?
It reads 8 A
